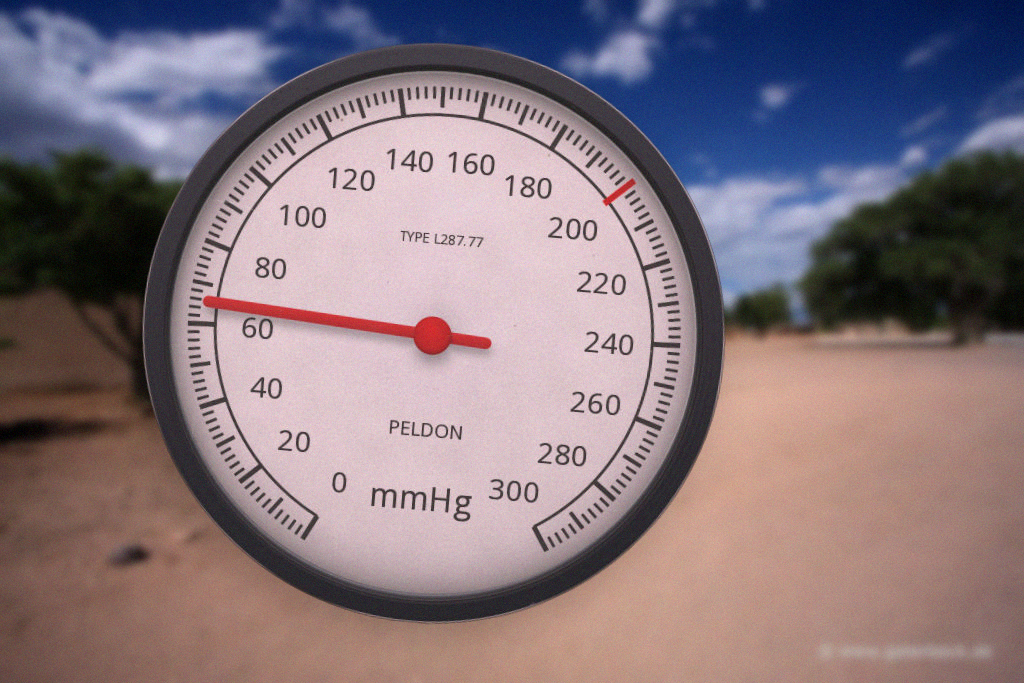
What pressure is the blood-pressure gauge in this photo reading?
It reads 66 mmHg
